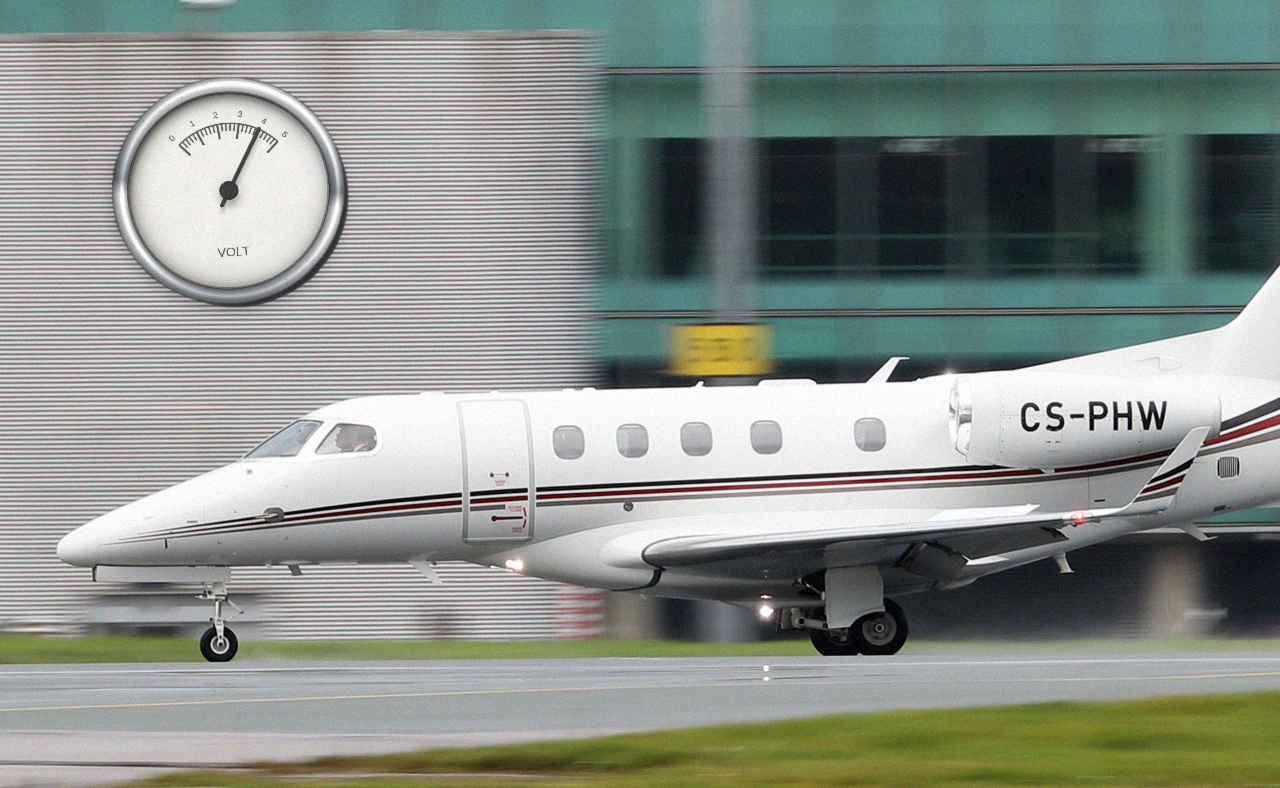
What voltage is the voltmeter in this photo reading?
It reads 4 V
